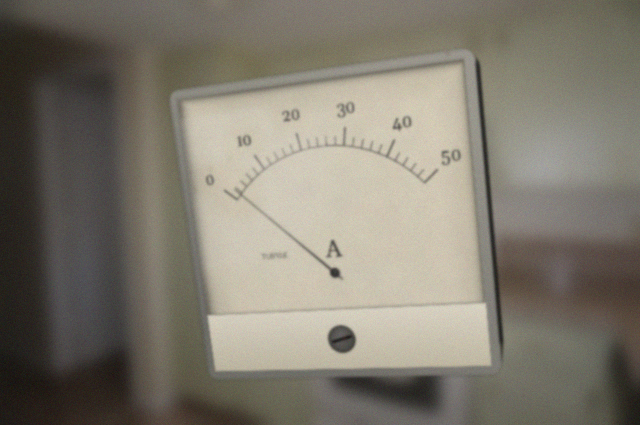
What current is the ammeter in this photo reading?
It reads 2 A
